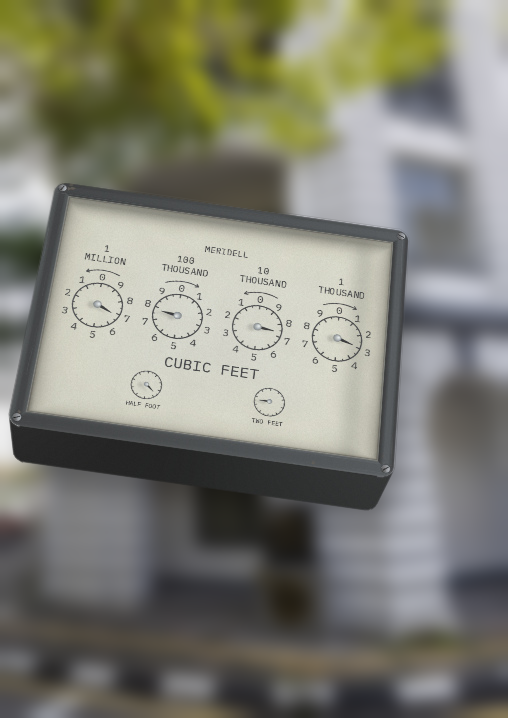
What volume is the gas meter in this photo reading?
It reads 677300 ft³
